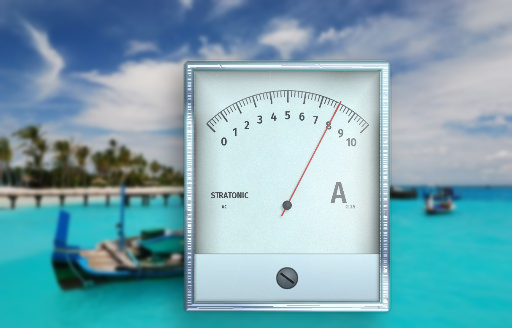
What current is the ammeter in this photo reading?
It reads 8 A
